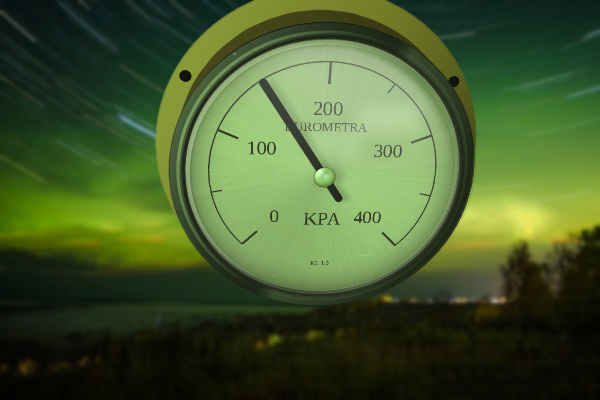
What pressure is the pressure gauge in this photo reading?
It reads 150 kPa
